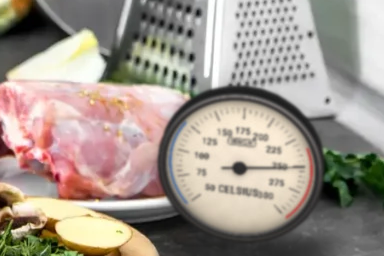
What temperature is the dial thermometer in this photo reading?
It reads 250 °C
